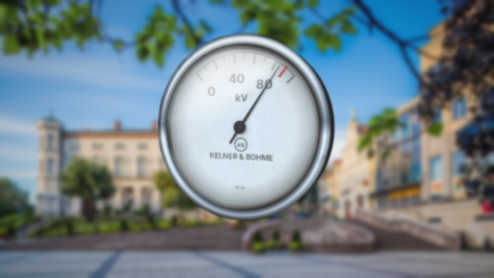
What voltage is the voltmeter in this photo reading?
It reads 85 kV
